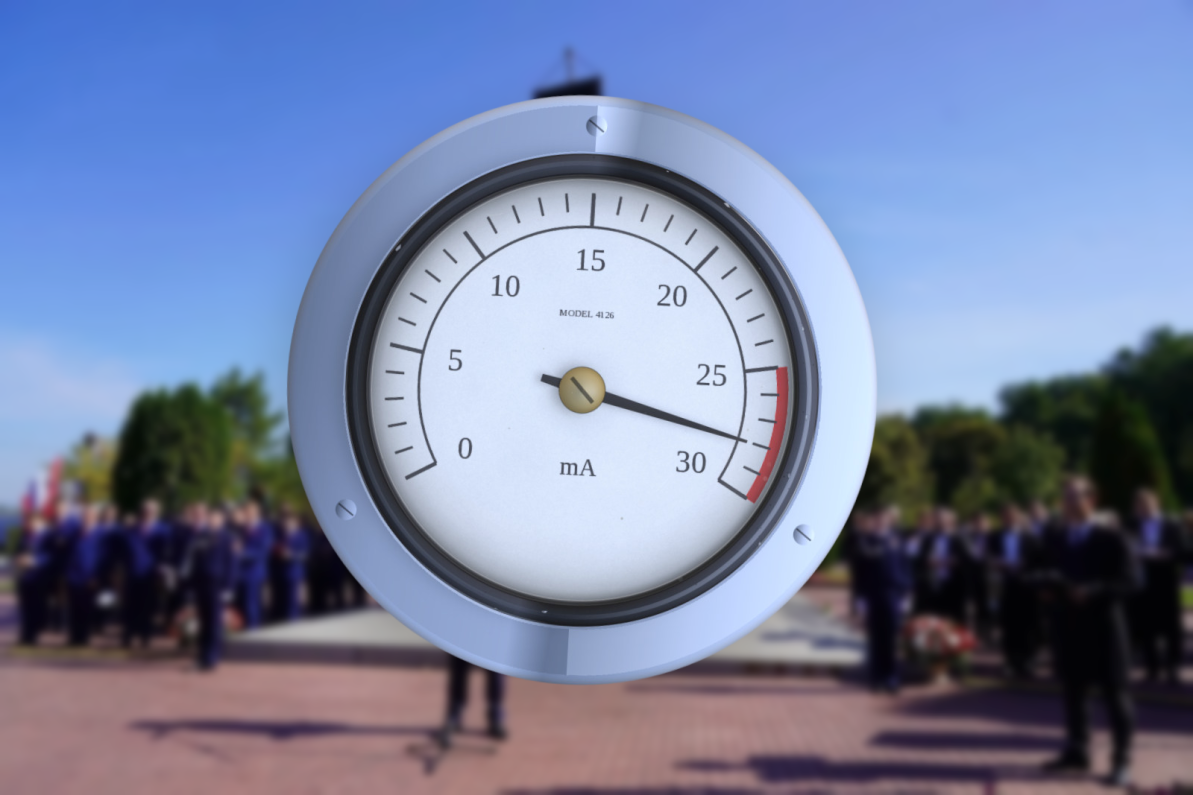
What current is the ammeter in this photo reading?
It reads 28 mA
